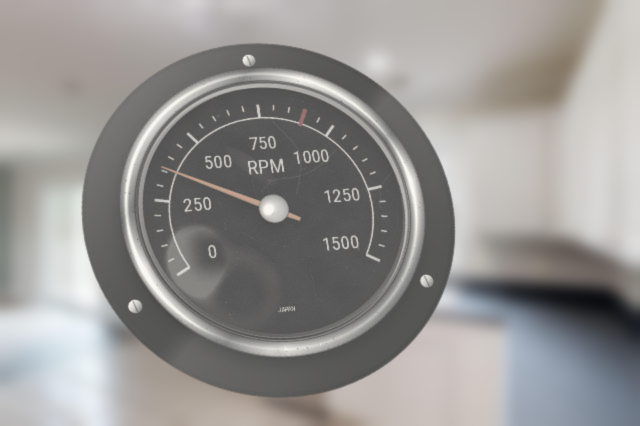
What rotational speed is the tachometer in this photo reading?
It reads 350 rpm
